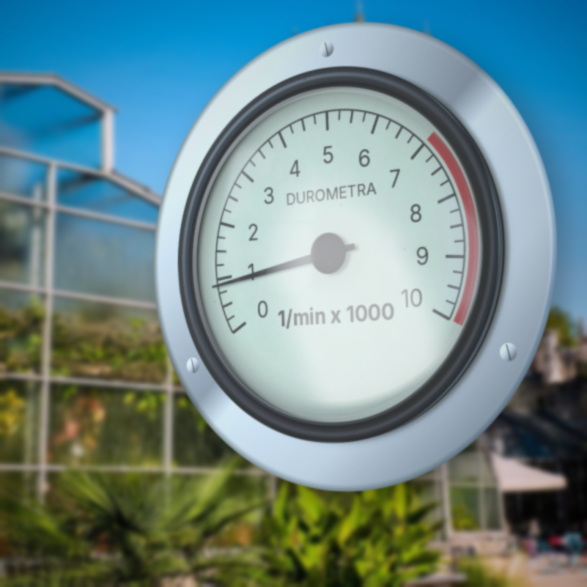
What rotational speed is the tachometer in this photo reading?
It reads 875 rpm
